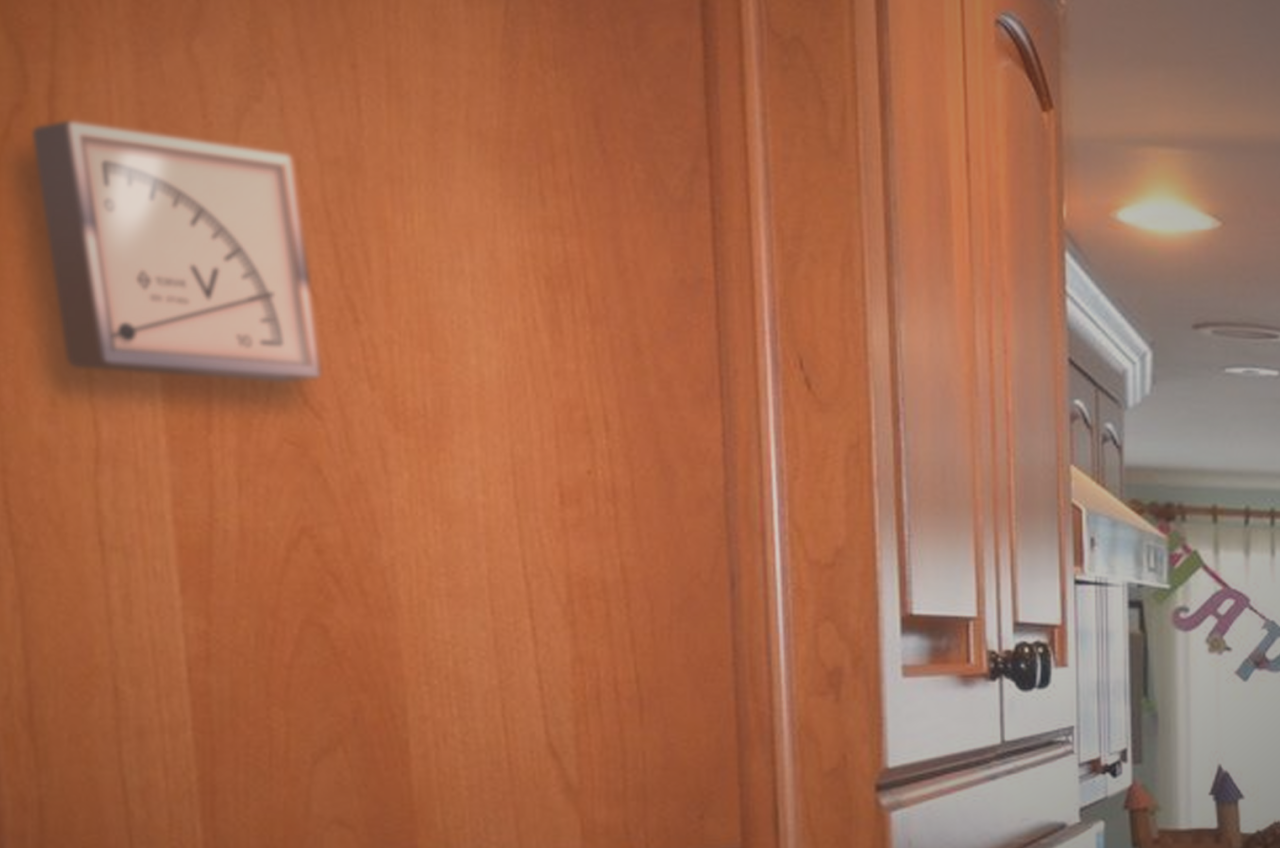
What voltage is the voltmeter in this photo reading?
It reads 8 V
